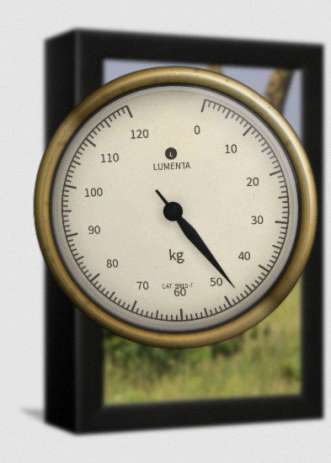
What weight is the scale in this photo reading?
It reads 47 kg
